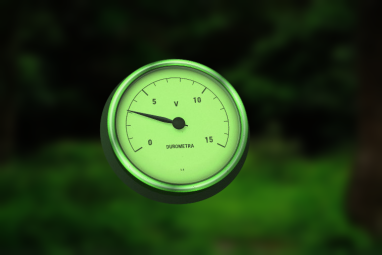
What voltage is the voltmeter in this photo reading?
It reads 3 V
